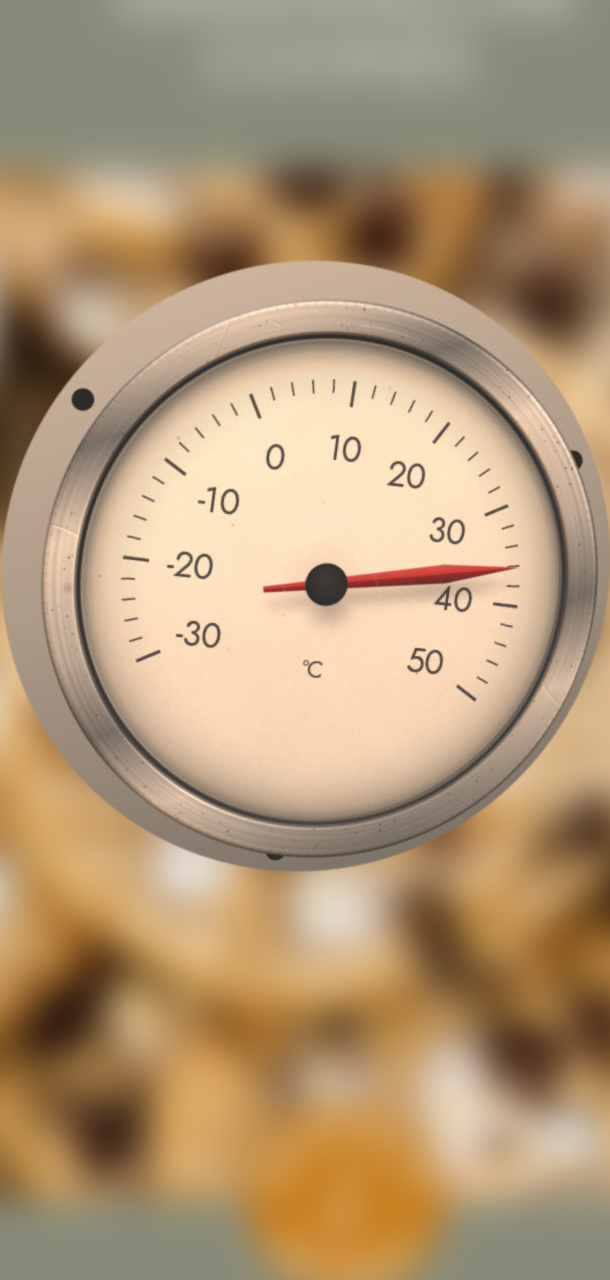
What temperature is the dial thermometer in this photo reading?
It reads 36 °C
